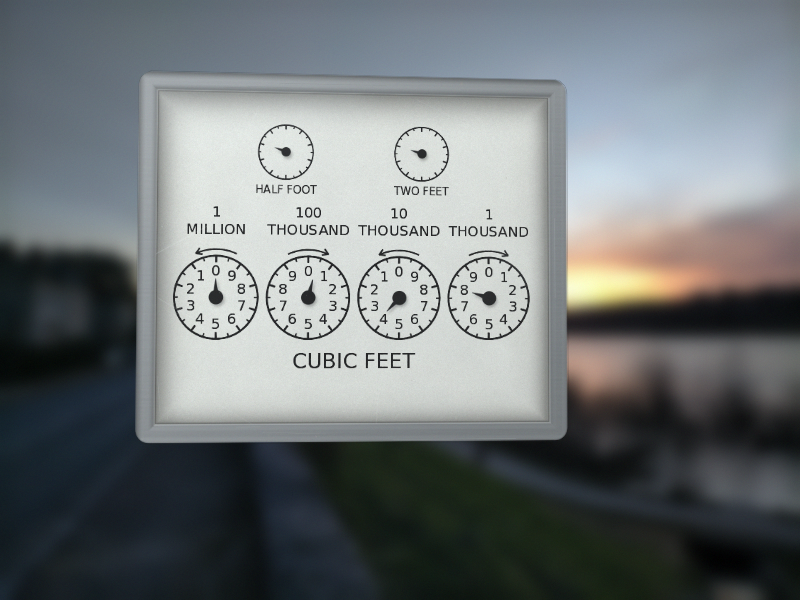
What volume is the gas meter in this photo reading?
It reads 3800 ft³
